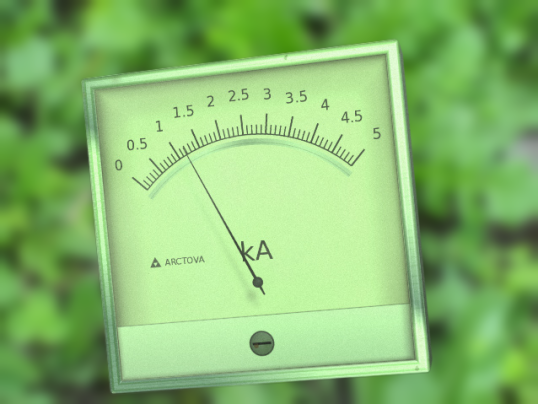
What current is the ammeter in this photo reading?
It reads 1.2 kA
